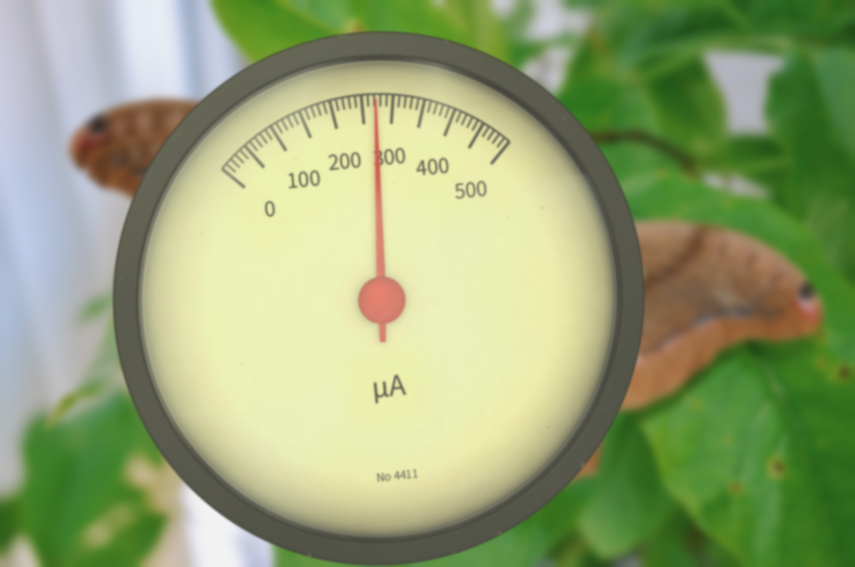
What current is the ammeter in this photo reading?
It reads 270 µA
